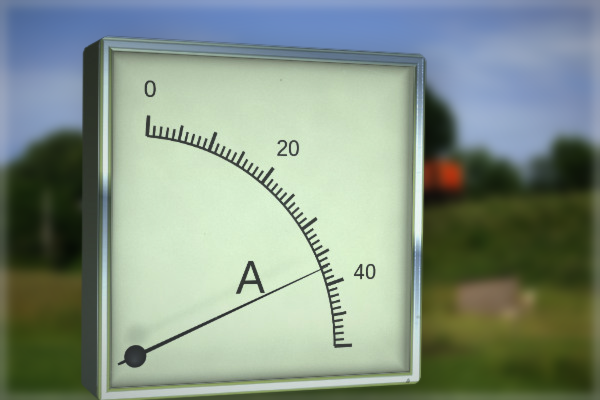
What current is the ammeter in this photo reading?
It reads 37 A
